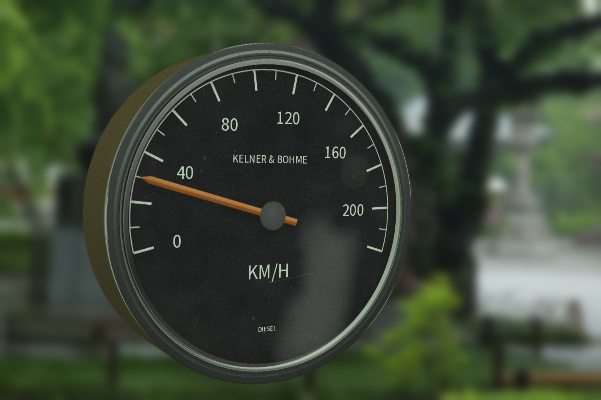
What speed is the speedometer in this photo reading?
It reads 30 km/h
